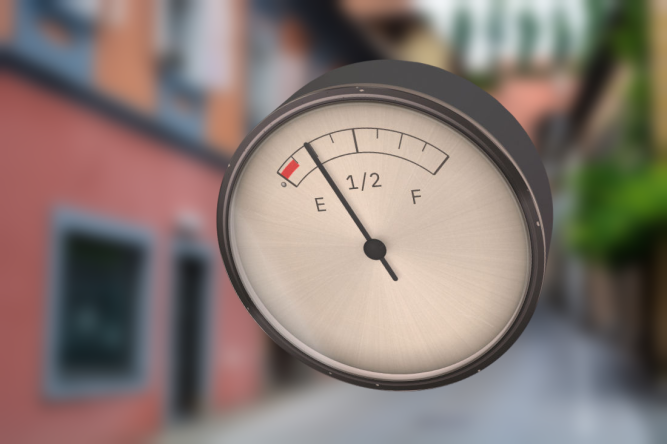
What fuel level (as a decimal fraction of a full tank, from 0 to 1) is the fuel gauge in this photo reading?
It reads 0.25
